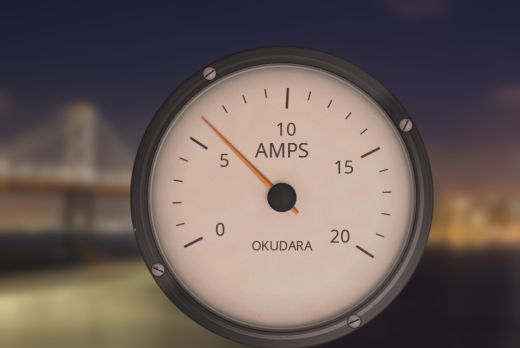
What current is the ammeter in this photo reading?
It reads 6 A
